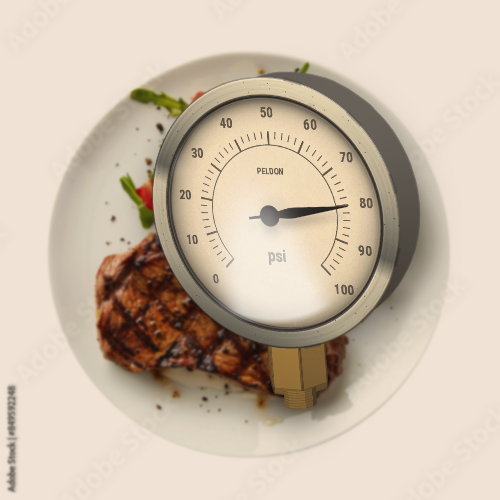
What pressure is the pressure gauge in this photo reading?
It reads 80 psi
